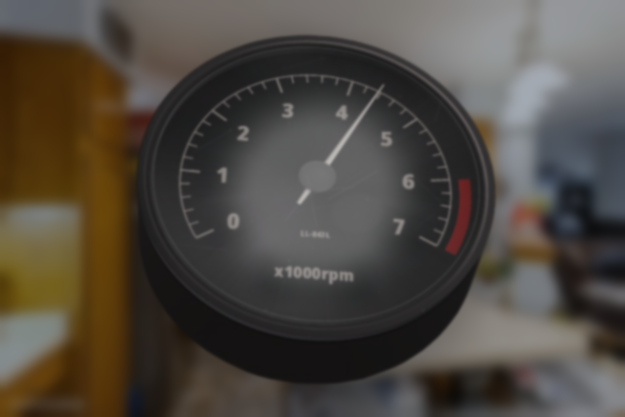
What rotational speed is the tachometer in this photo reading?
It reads 4400 rpm
